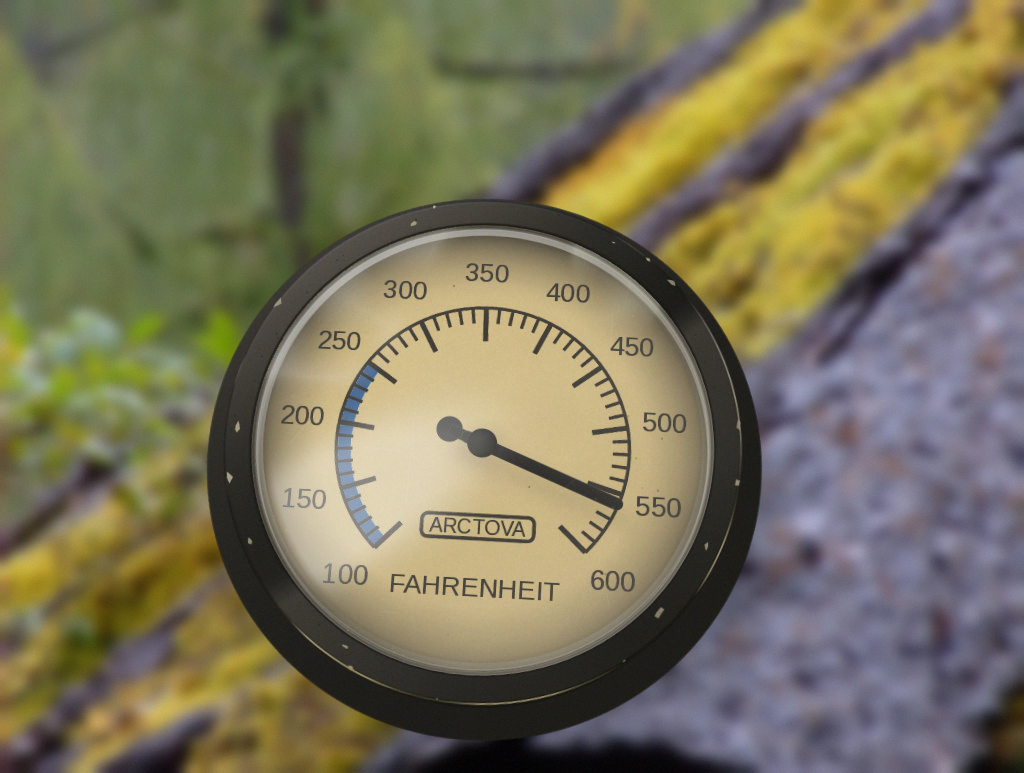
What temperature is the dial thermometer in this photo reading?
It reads 560 °F
